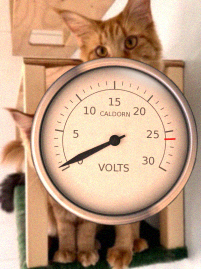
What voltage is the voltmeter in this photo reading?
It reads 0.5 V
